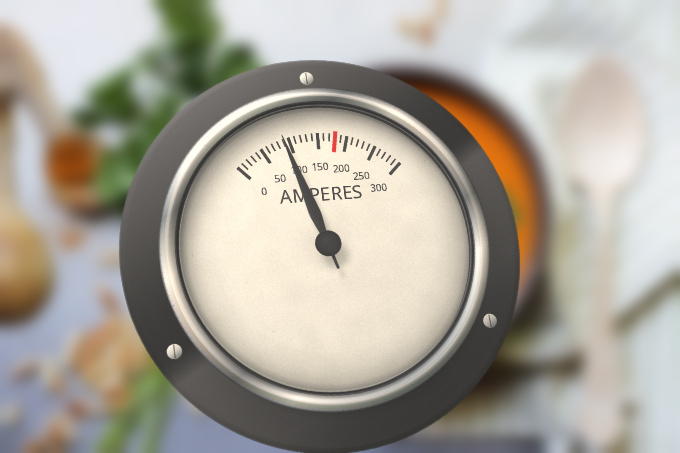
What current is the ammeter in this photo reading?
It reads 90 A
